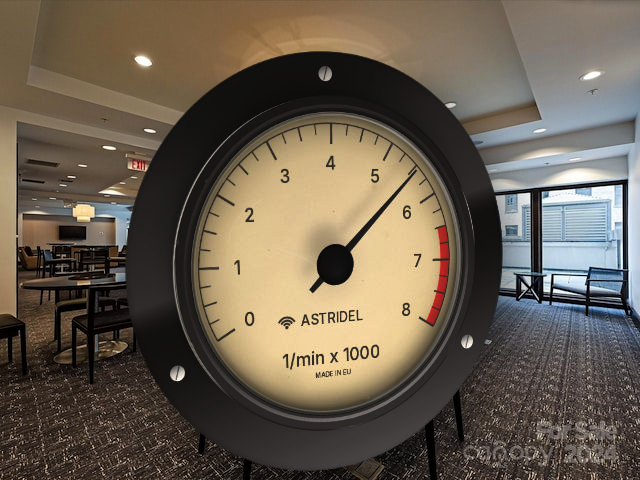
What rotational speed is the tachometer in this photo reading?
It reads 5500 rpm
